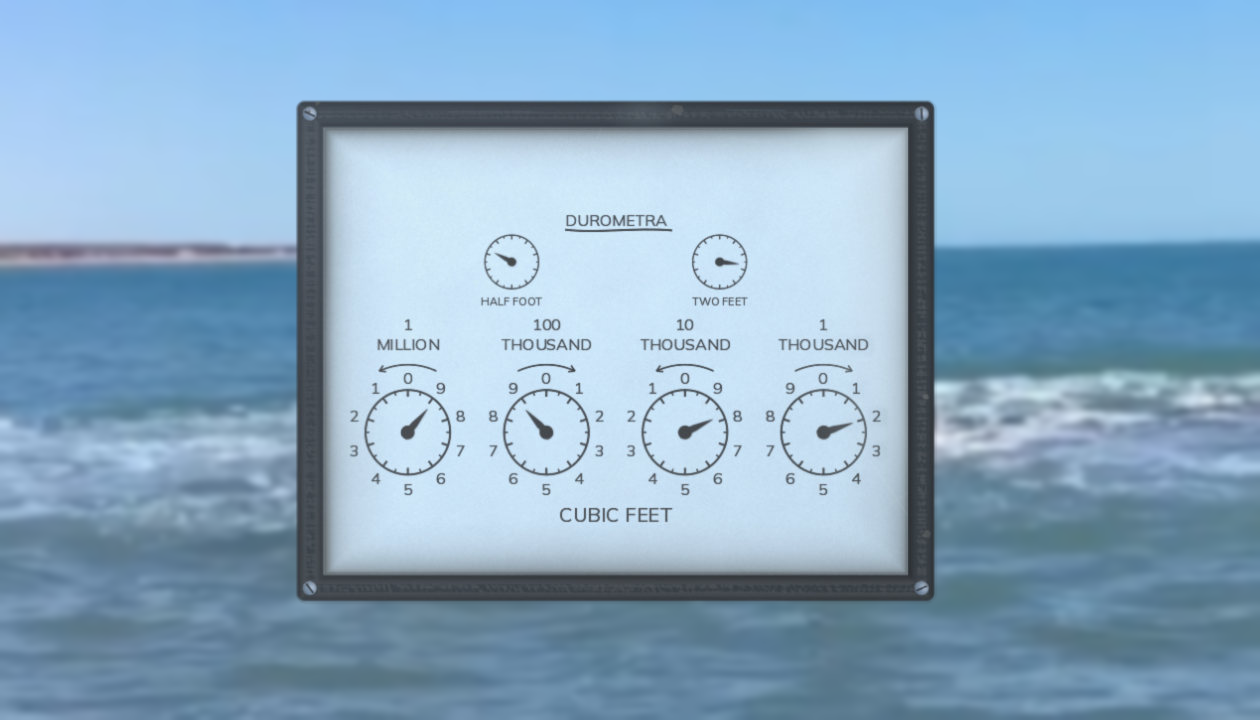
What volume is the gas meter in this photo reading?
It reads 888200 ft³
